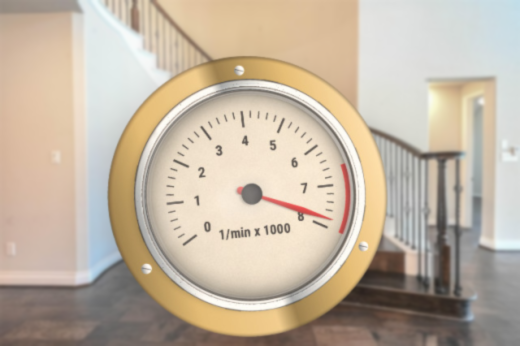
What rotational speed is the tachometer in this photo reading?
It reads 7800 rpm
